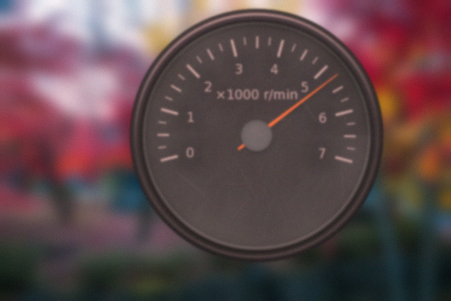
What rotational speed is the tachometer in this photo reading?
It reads 5250 rpm
